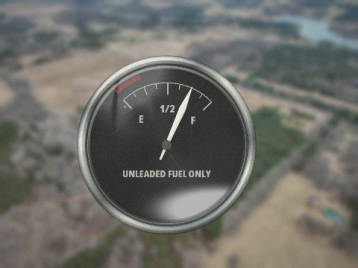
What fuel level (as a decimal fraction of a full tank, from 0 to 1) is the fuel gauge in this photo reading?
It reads 0.75
